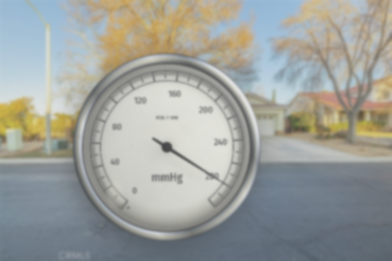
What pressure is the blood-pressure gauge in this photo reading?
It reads 280 mmHg
